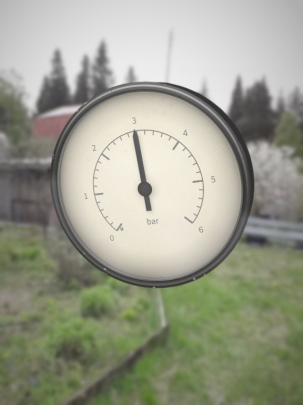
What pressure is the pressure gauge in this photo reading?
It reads 3 bar
